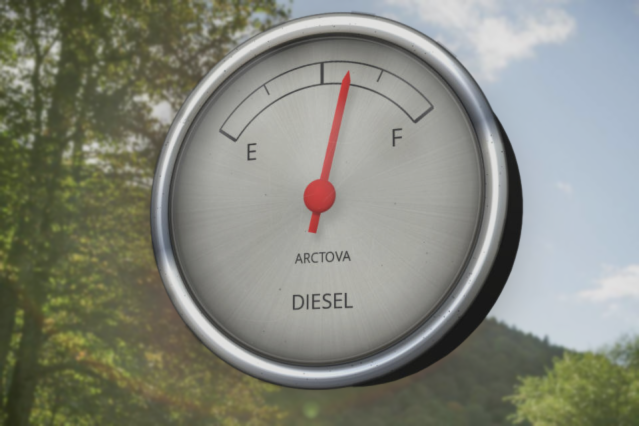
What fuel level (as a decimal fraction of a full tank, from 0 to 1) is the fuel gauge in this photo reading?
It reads 0.625
